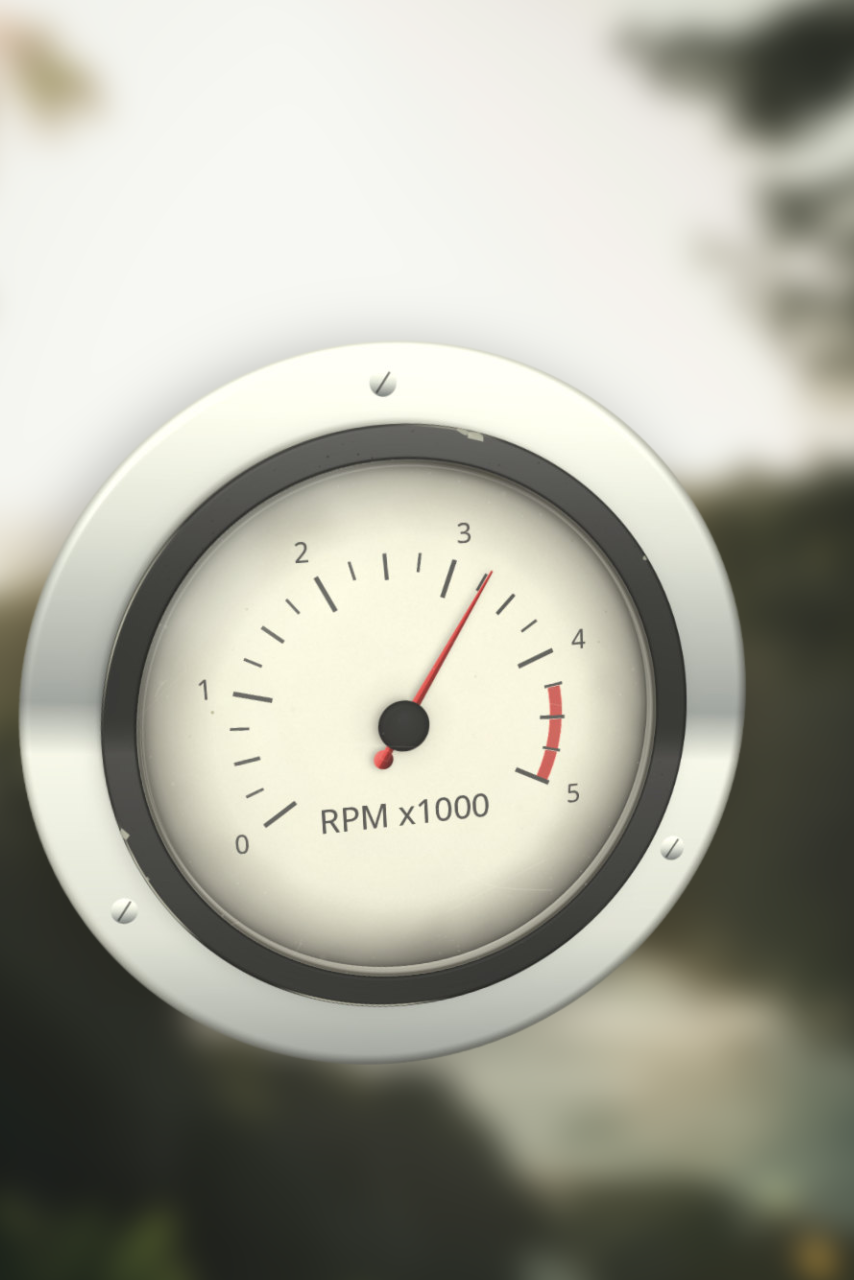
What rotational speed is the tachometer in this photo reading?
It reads 3250 rpm
